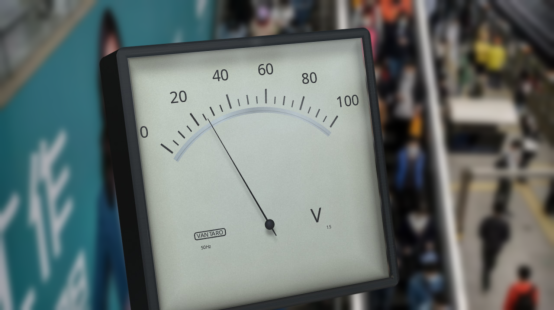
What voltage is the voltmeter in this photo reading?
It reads 25 V
